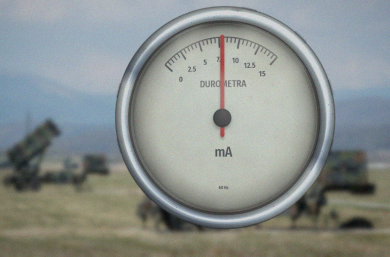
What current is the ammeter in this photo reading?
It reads 8 mA
